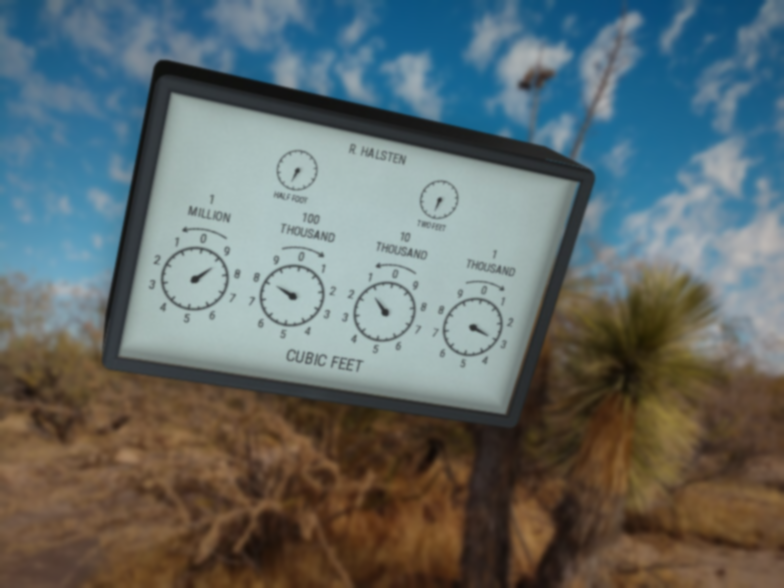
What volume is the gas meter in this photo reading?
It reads 881300 ft³
